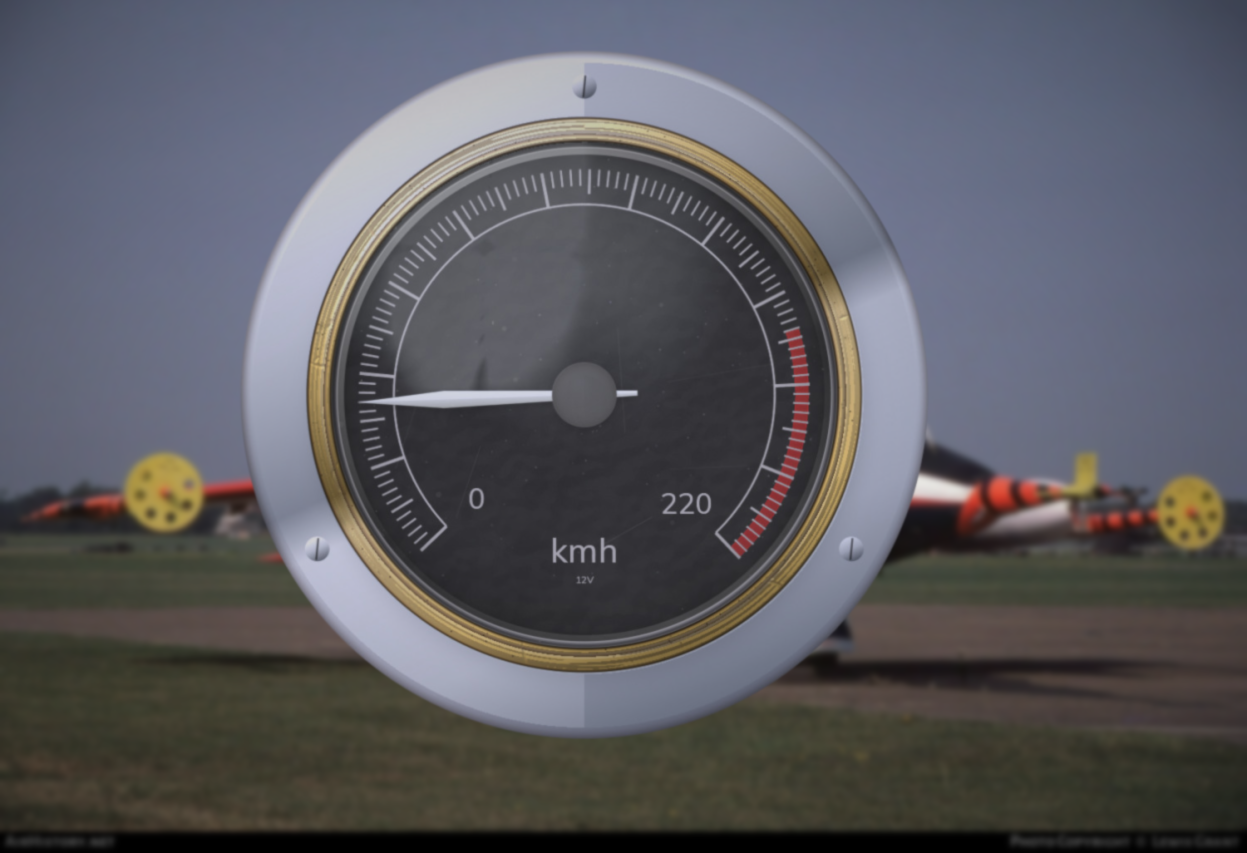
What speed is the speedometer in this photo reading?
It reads 34 km/h
